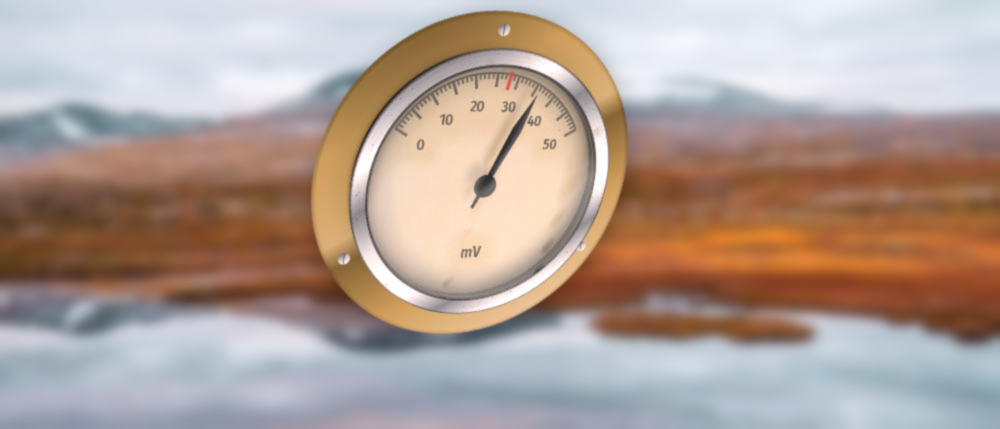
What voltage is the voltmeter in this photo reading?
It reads 35 mV
